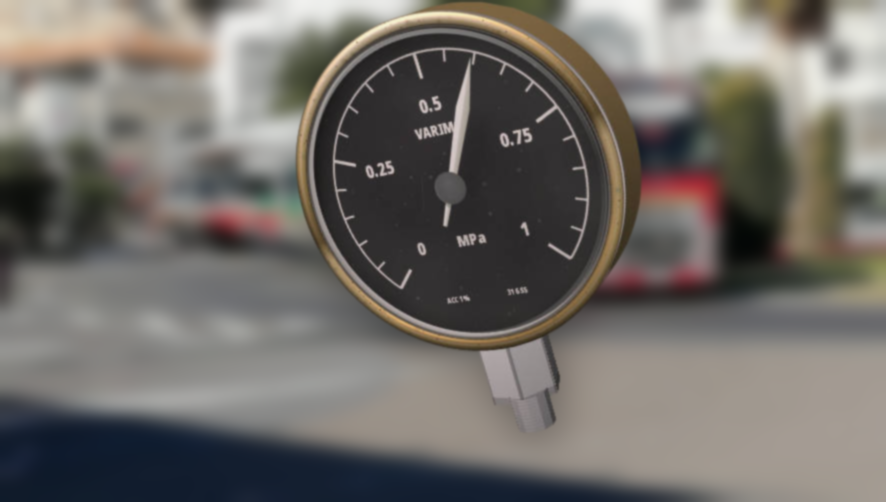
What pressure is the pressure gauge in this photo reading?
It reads 0.6 MPa
